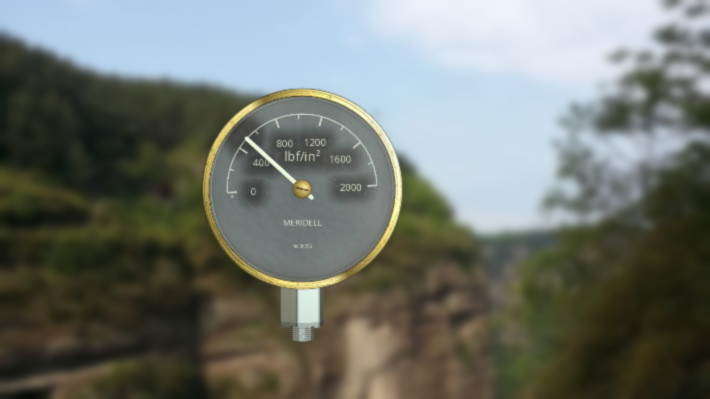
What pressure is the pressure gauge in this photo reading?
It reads 500 psi
